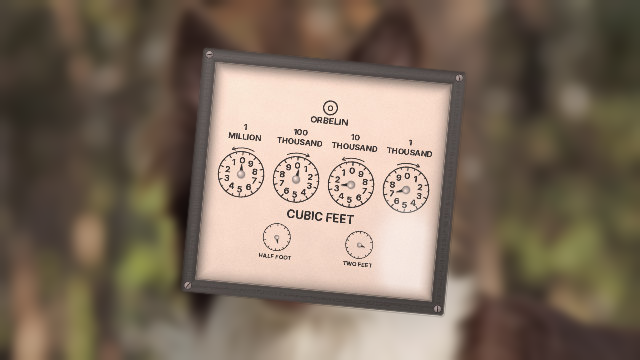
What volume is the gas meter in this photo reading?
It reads 2700 ft³
